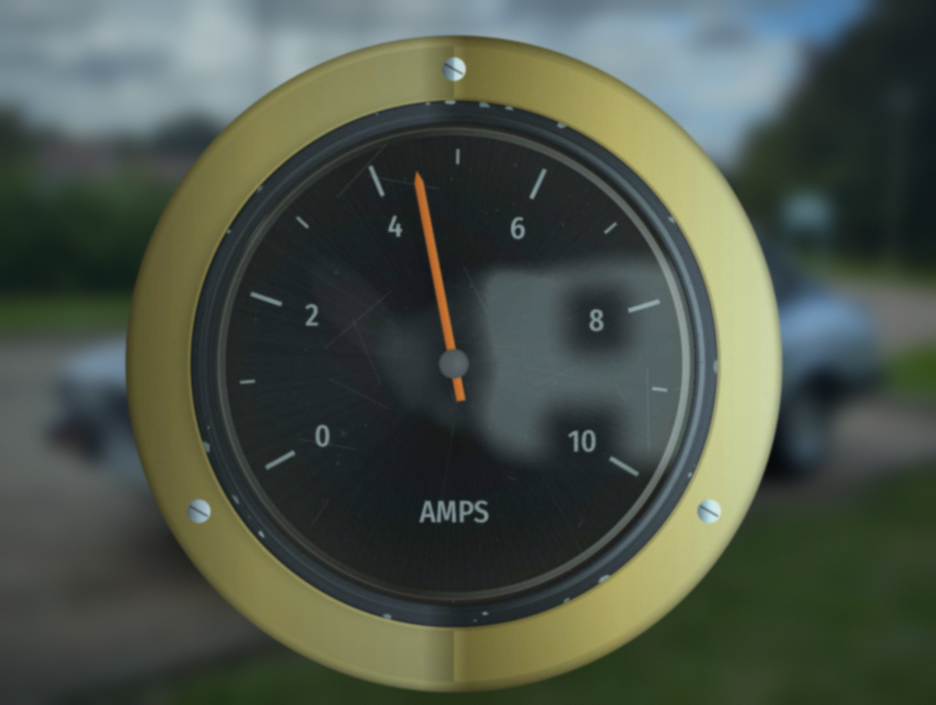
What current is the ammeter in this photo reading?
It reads 4.5 A
